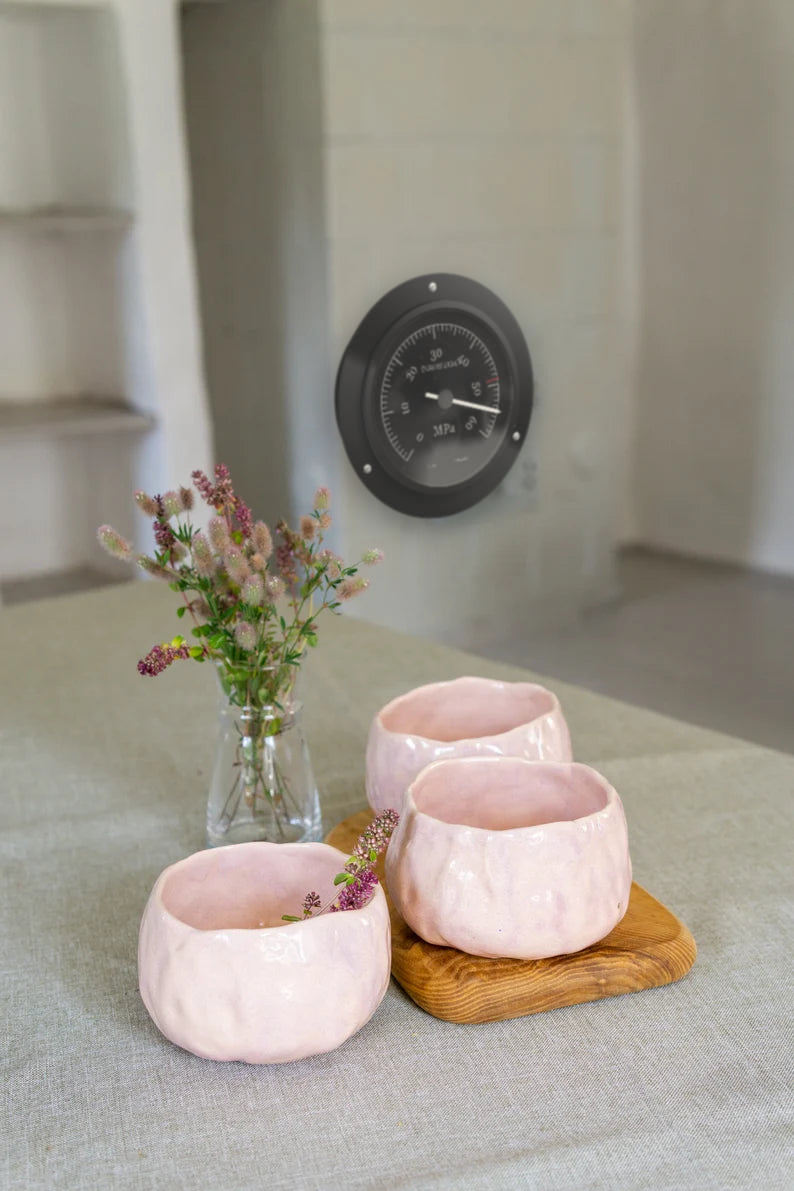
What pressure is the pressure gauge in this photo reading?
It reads 55 MPa
